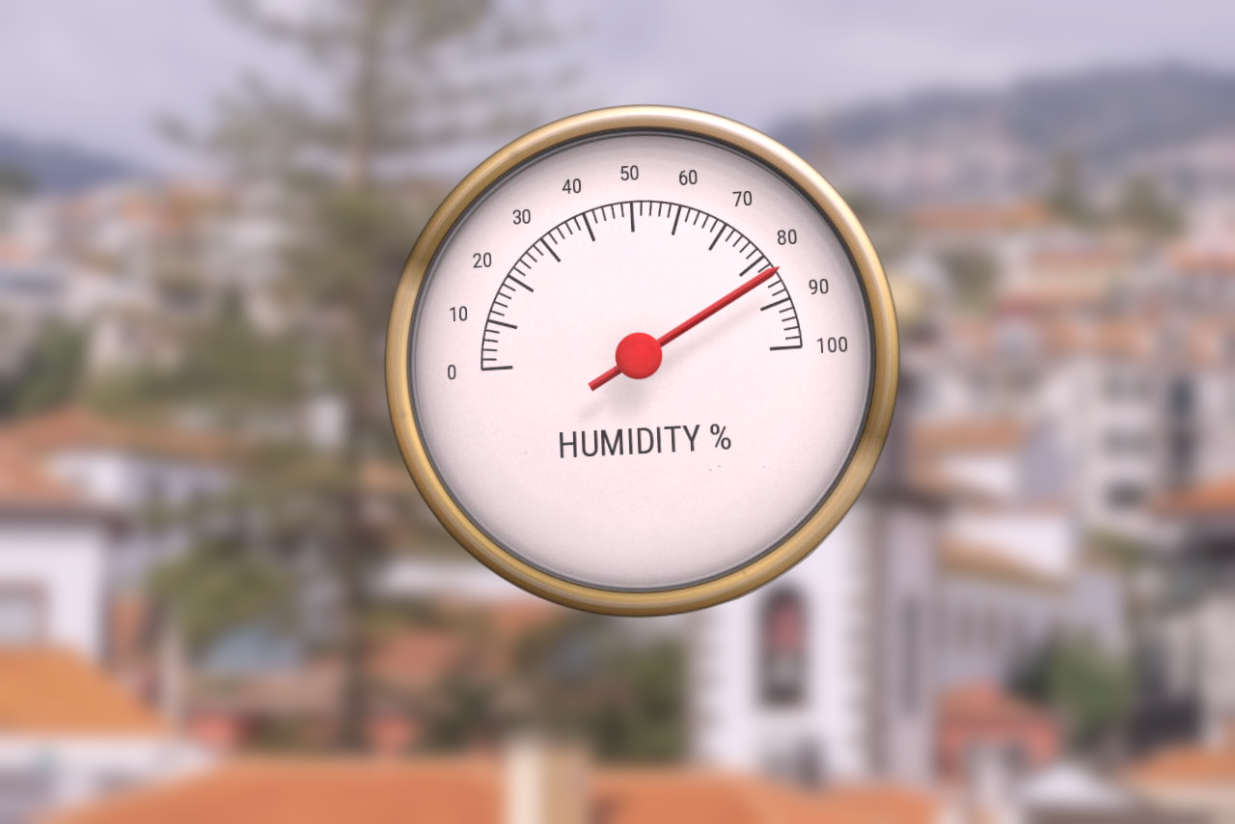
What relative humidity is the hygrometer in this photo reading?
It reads 84 %
